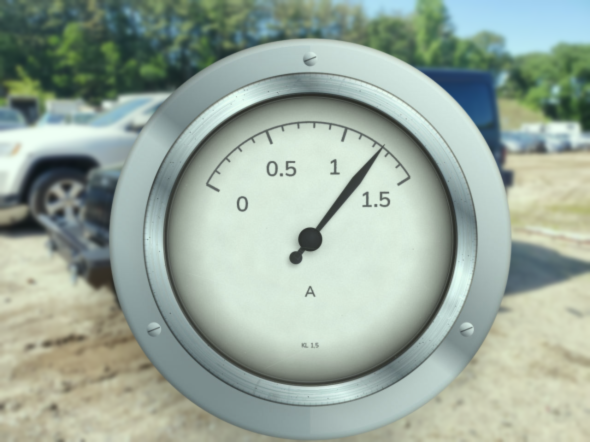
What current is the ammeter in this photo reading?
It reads 1.25 A
